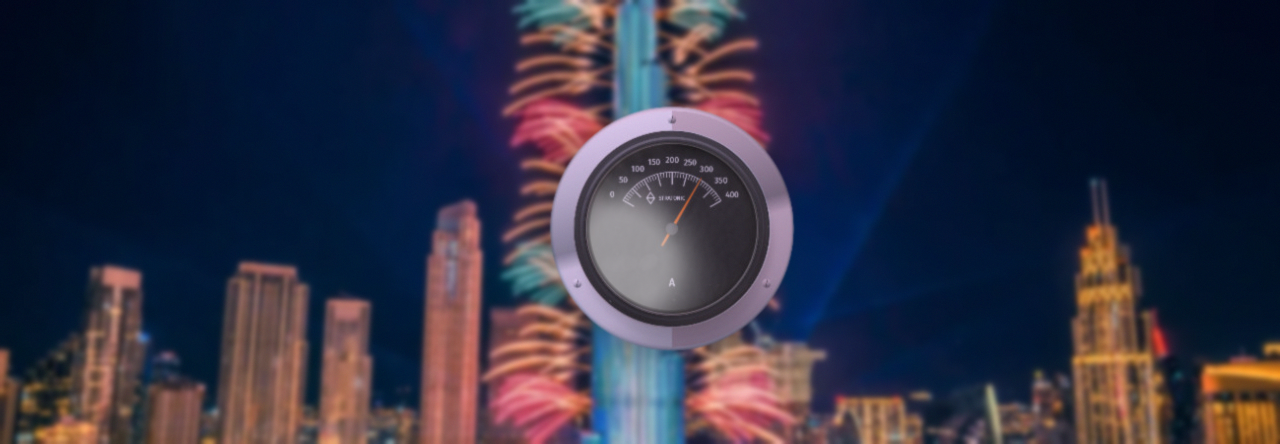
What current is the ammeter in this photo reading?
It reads 300 A
